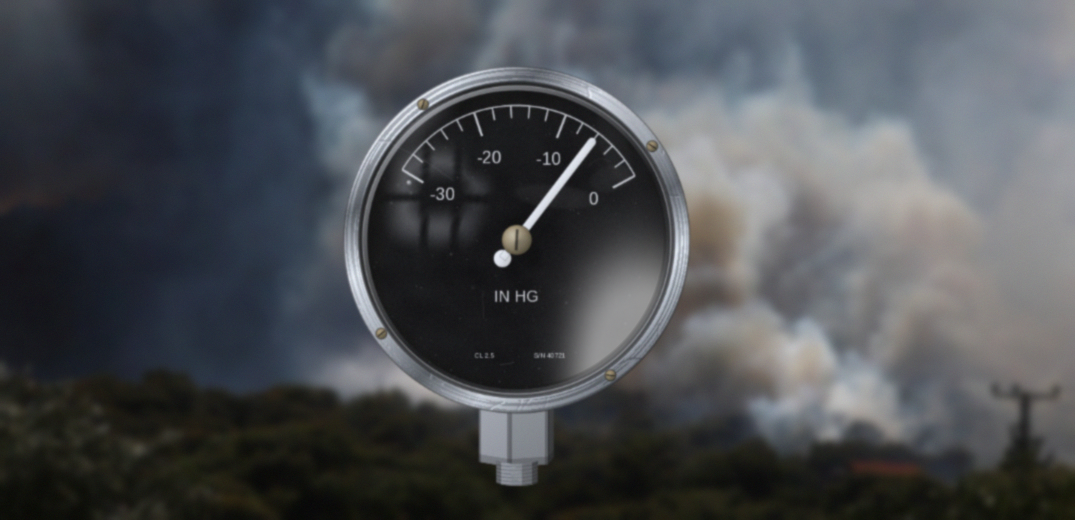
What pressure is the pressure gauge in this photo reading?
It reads -6 inHg
